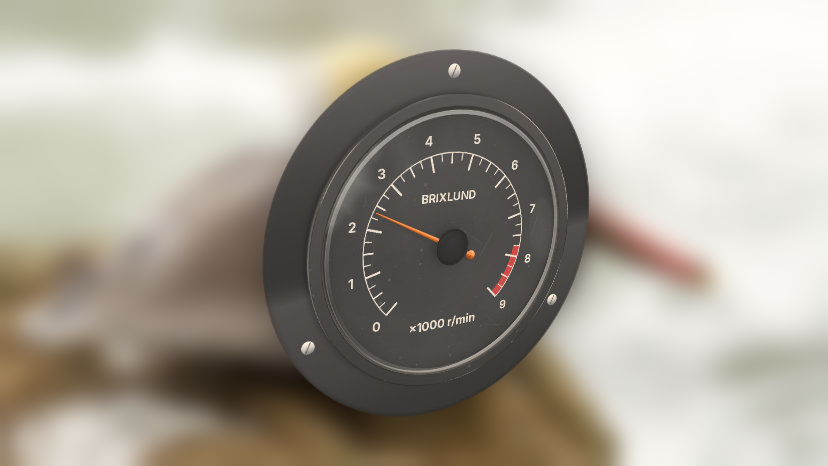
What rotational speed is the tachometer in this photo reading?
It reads 2375 rpm
